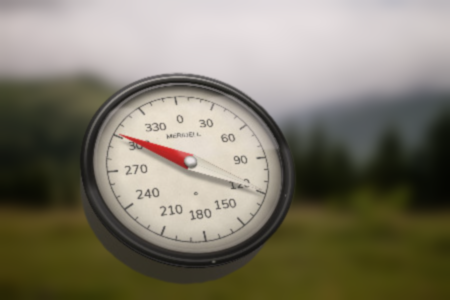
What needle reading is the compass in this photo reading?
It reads 300 °
